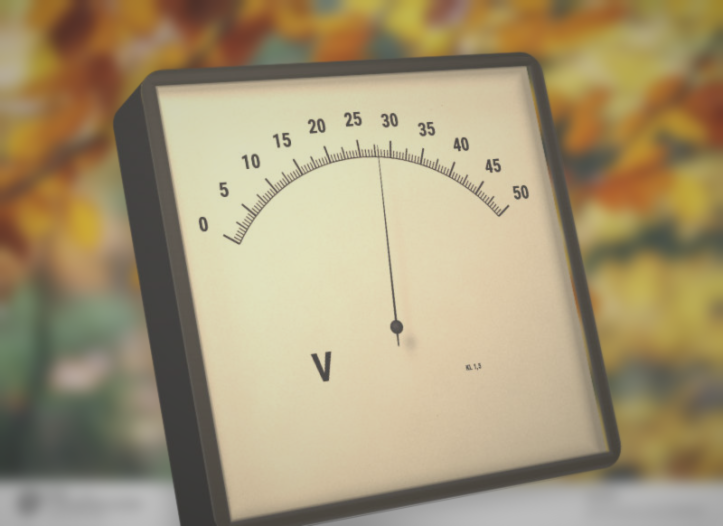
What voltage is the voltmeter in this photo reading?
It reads 27.5 V
